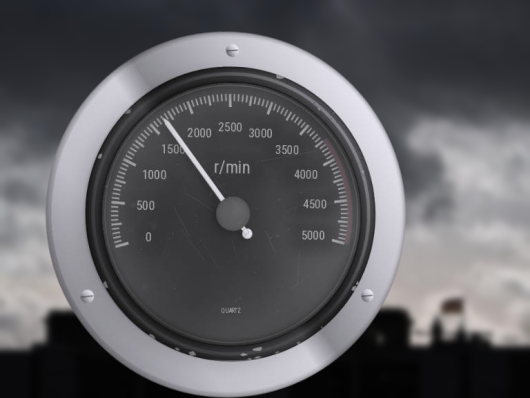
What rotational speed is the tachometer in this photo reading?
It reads 1650 rpm
